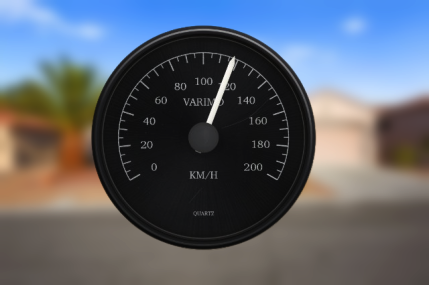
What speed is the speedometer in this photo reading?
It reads 117.5 km/h
